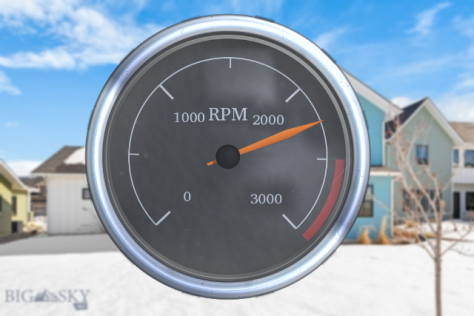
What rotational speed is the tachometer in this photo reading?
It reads 2250 rpm
